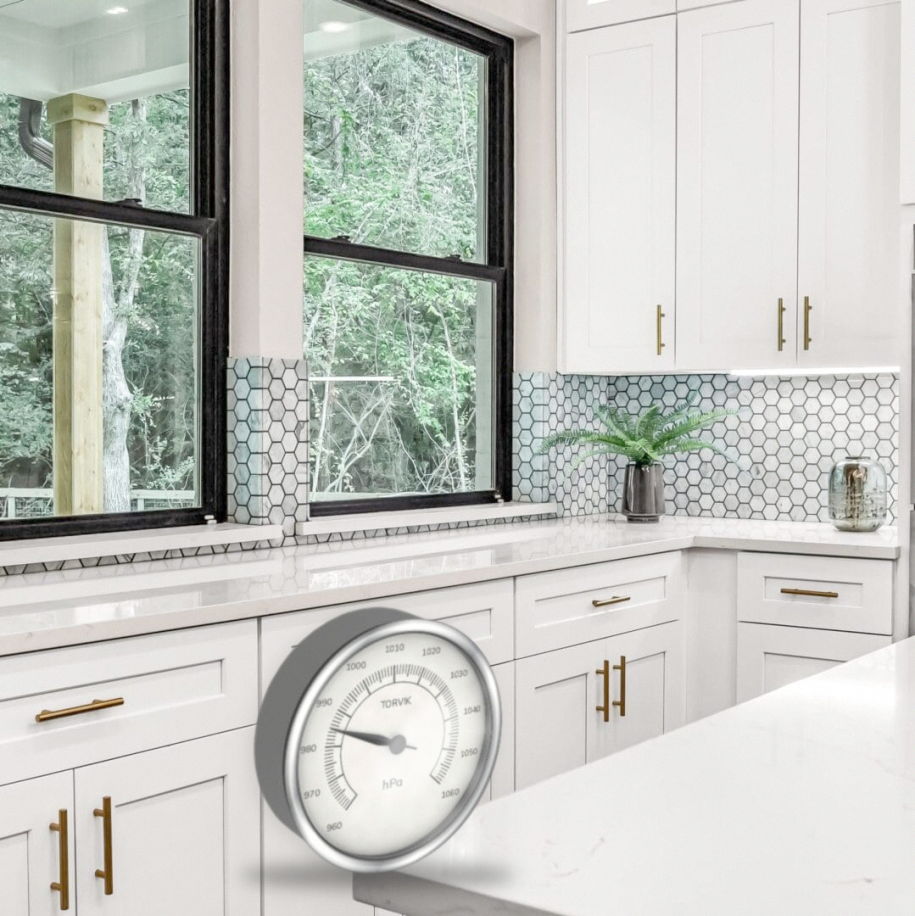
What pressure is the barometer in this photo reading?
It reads 985 hPa
